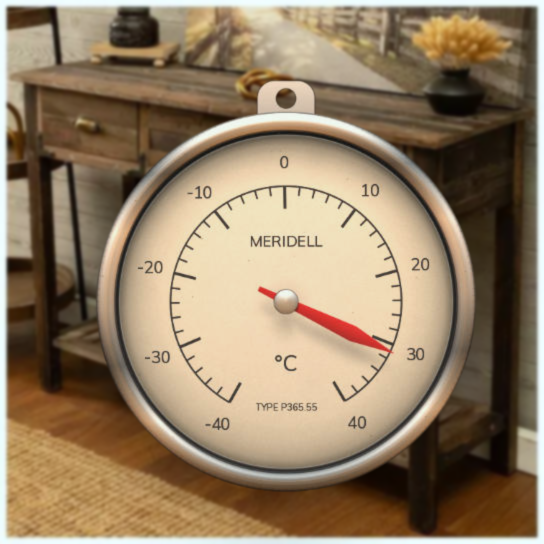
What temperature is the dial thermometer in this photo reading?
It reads 31 °C
